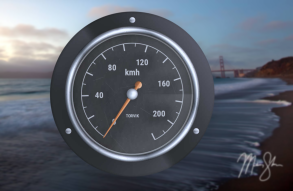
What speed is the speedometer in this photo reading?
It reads 0 km/h
